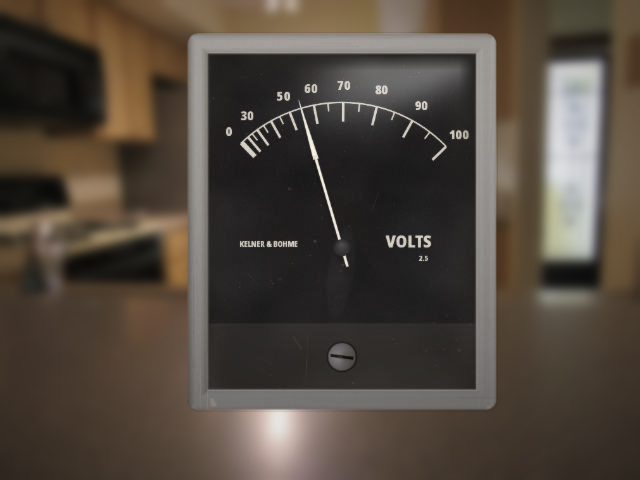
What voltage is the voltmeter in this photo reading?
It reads 55 V
